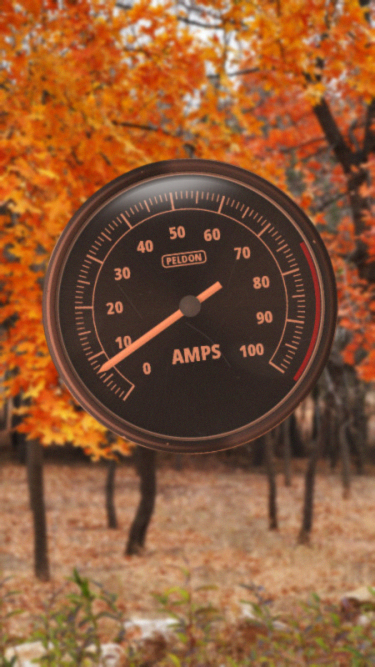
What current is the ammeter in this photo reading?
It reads 7 A
